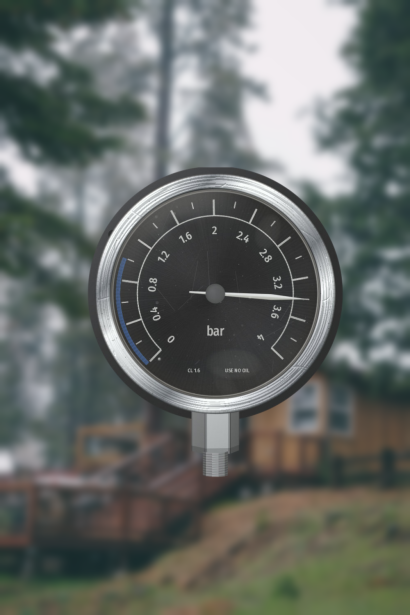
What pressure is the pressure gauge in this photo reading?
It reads 3.4 bar
